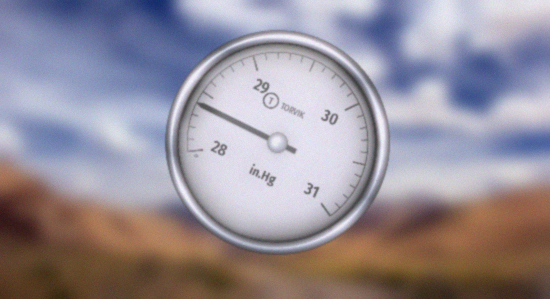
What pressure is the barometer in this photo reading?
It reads 28.4 inHg
